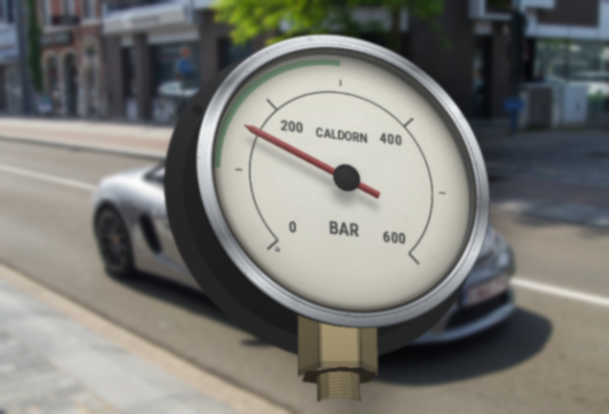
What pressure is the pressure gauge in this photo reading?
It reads 150 bar
